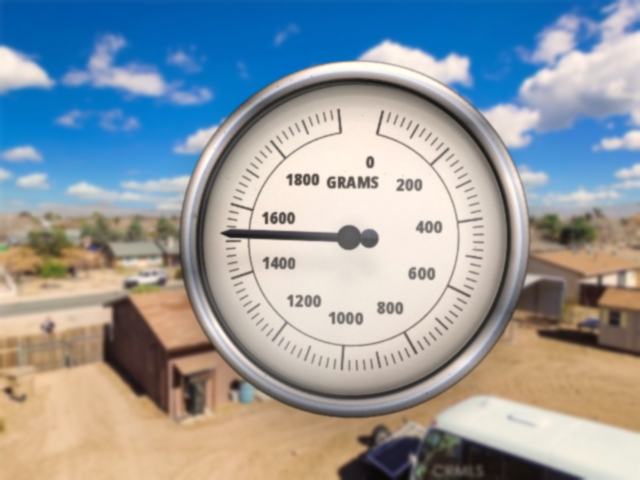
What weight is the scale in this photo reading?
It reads 1520 g
